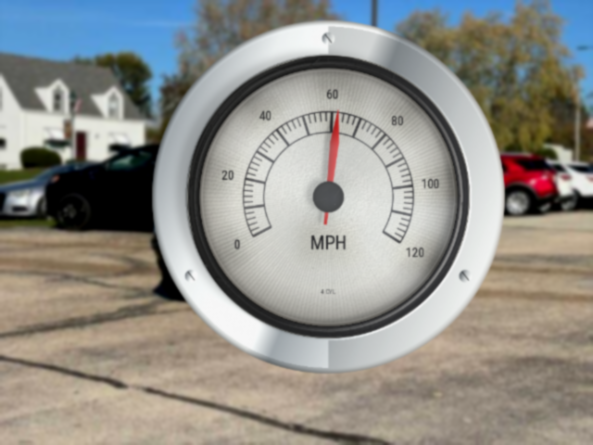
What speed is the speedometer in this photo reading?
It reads 62 mph
